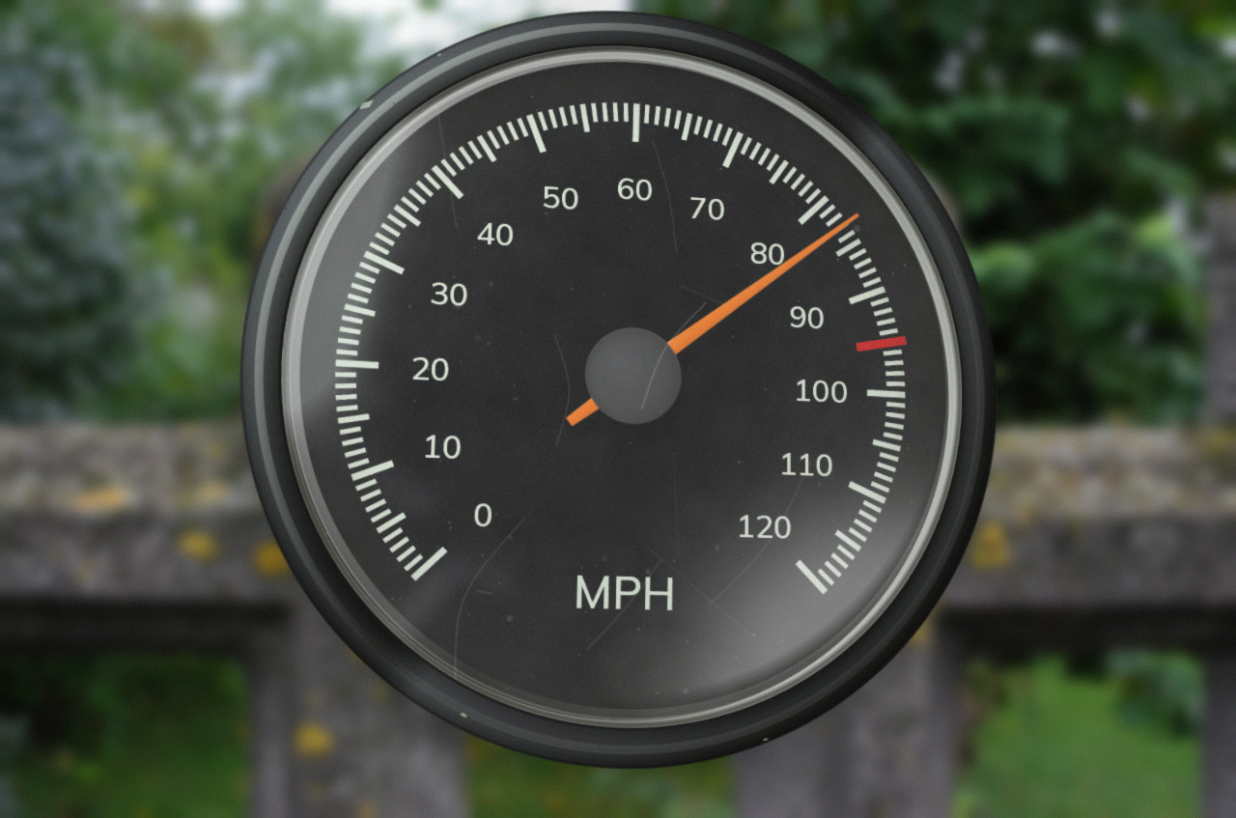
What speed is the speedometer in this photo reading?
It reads 83 mph
